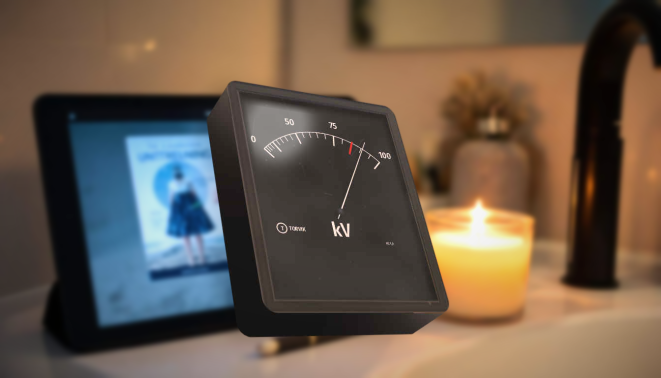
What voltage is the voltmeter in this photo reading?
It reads 90 kV
